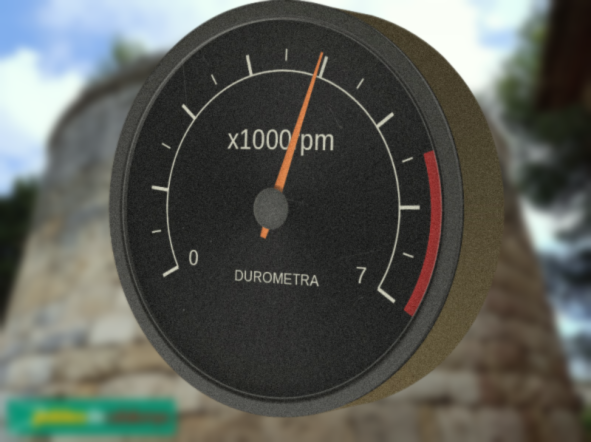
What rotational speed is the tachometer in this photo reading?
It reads 4000 rpm
